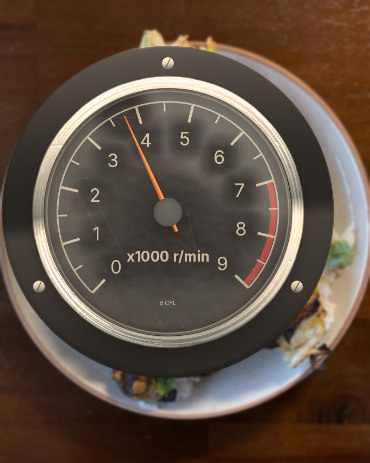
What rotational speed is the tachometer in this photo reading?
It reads 3750 rpm
